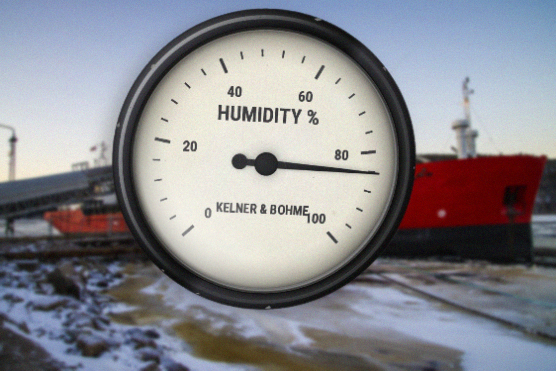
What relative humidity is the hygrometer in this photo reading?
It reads 84 %
